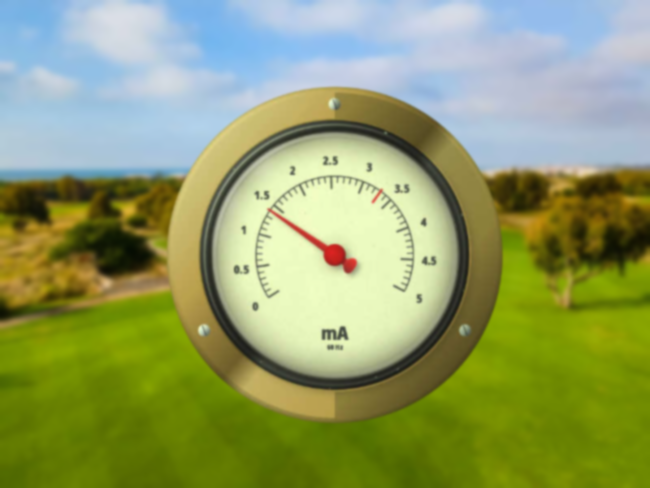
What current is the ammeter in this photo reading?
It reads 1.4 mA
